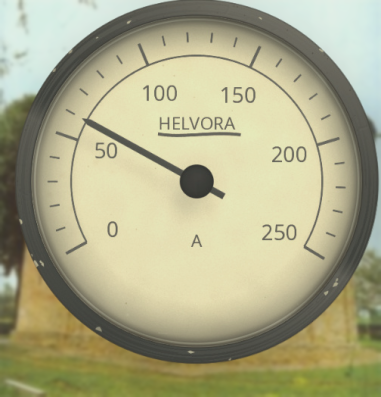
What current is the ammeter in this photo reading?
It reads 60 A
